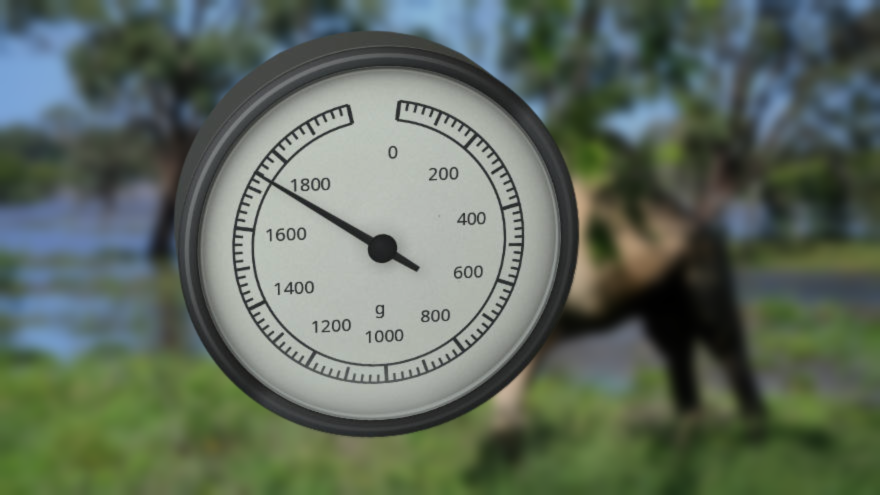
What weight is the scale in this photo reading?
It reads 1740 g
